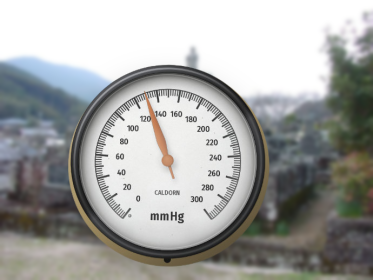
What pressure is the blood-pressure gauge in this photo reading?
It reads 130 mmHg
